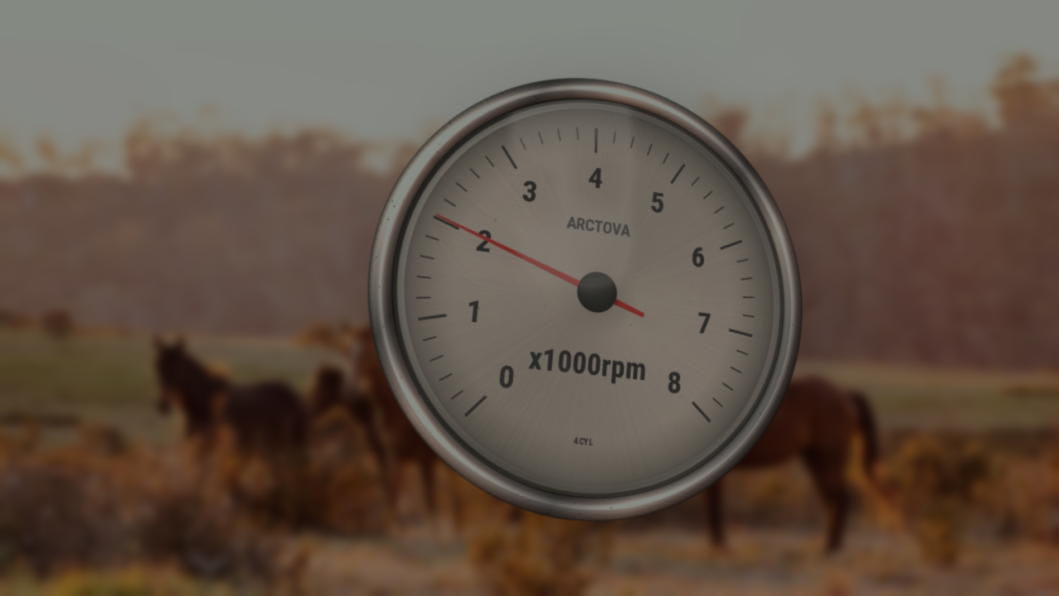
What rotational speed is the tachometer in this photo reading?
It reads 2000 rpm
